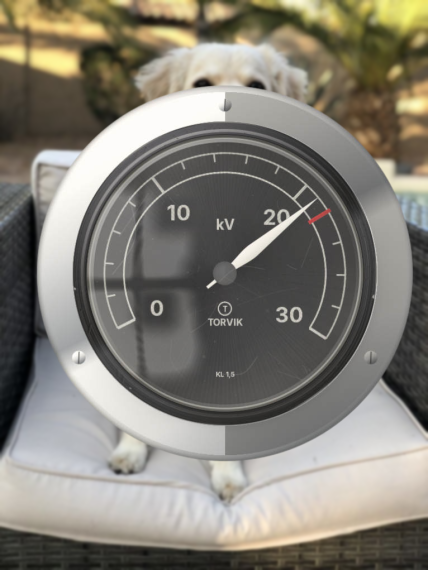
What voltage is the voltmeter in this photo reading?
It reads 21 kV
